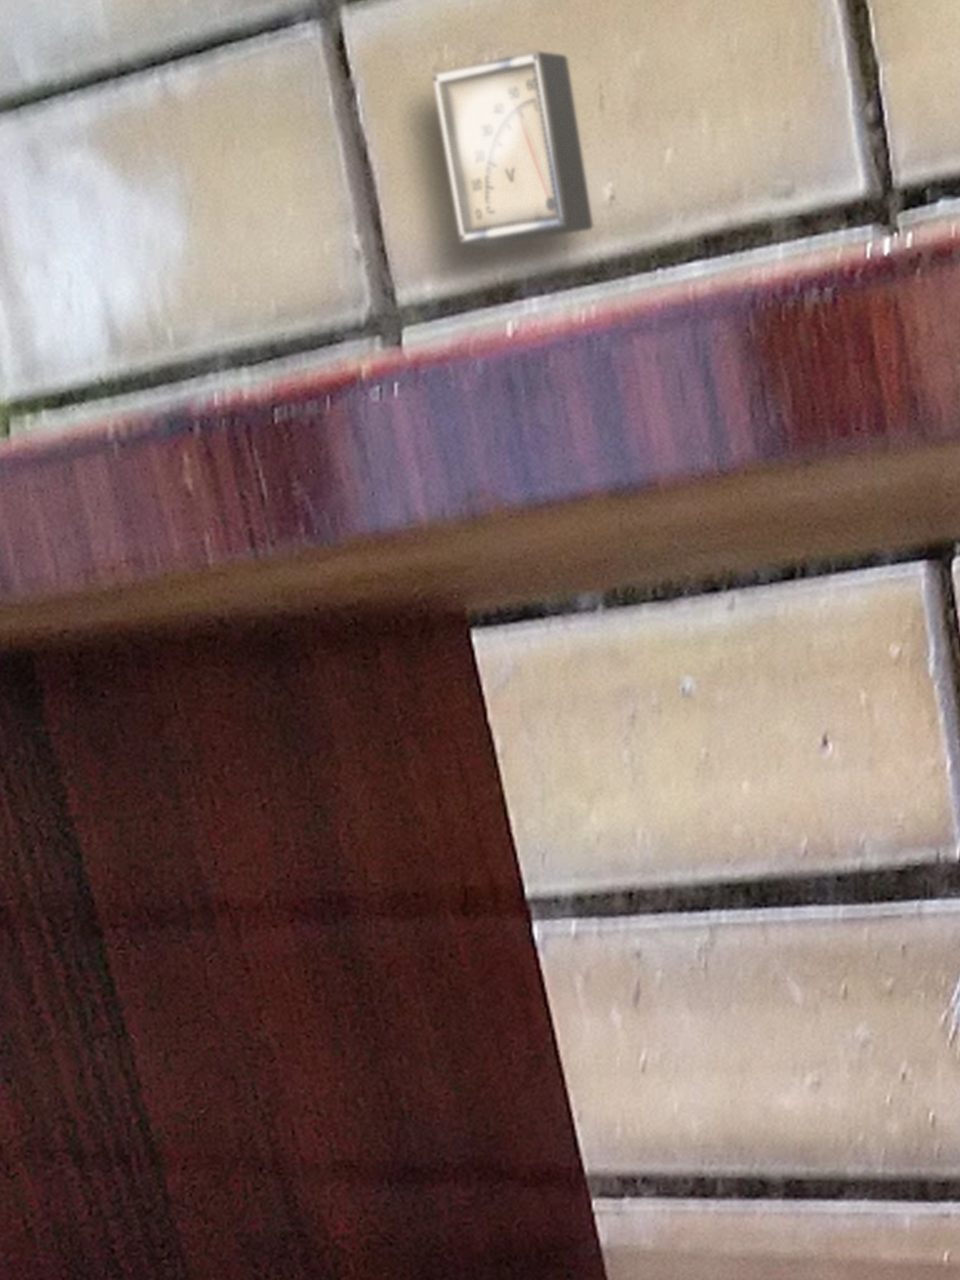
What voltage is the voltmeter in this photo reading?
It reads 50 V
